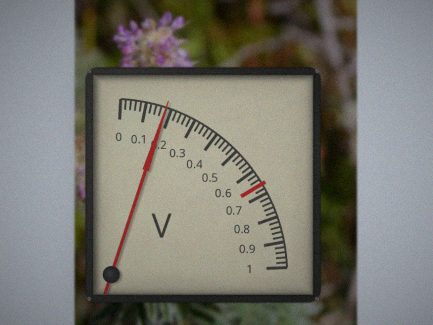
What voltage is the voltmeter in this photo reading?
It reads 0.18 V
